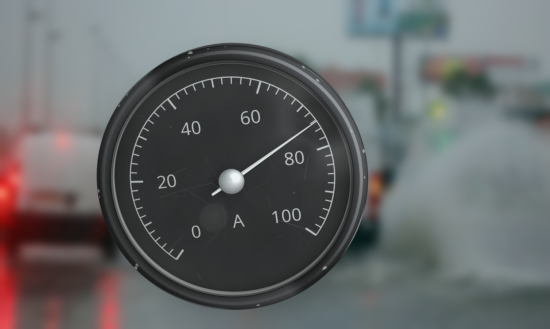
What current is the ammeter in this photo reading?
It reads 74 A
